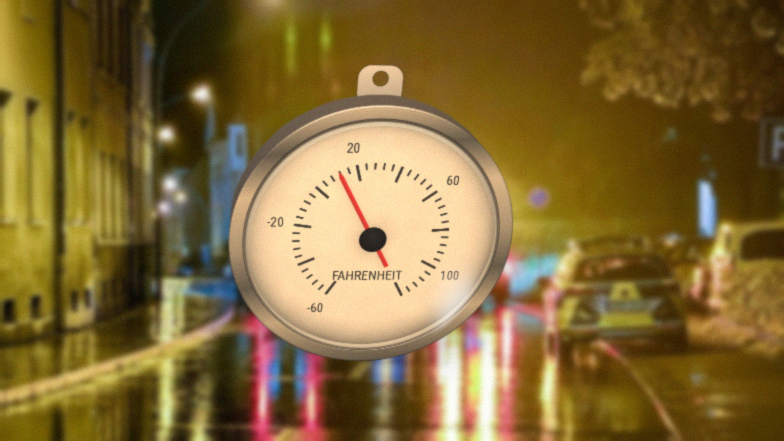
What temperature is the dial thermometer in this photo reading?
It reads 12 °F
